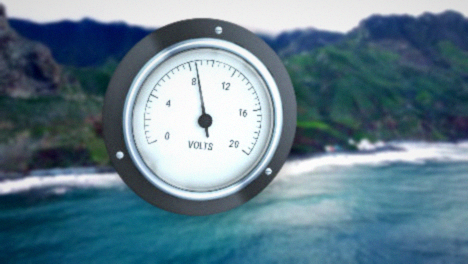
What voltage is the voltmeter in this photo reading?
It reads 8.5 V
